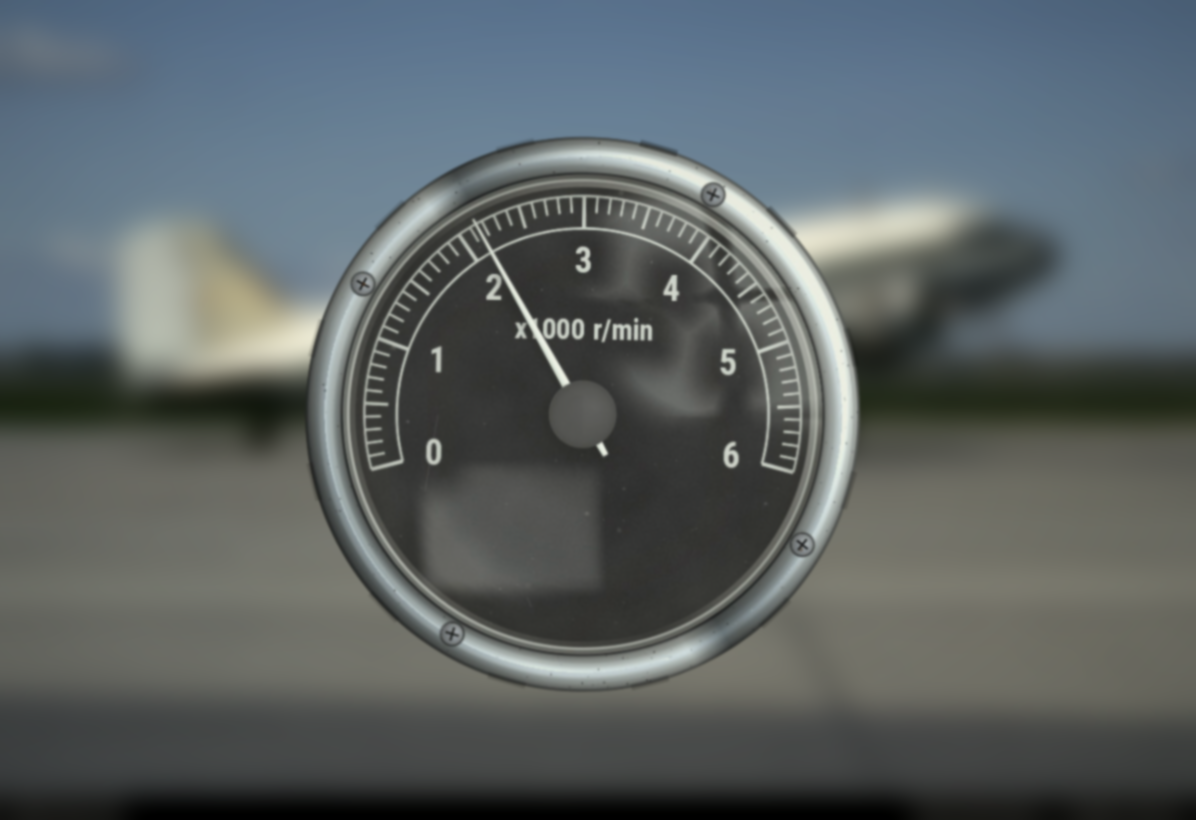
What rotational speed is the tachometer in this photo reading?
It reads 2150 rpm
